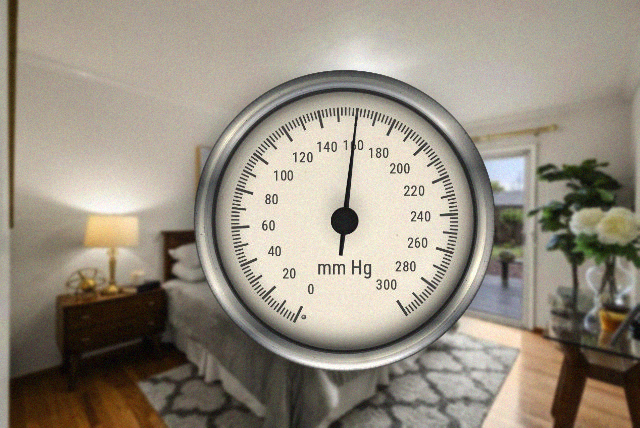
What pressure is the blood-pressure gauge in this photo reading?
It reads 160 mmHg
